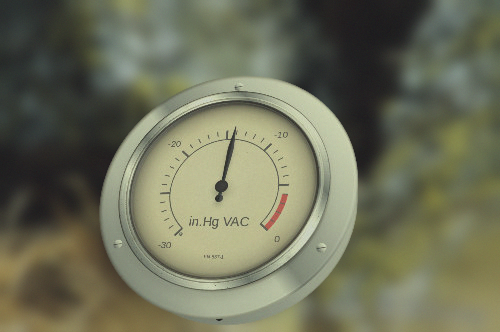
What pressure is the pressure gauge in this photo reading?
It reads -14 inHg
